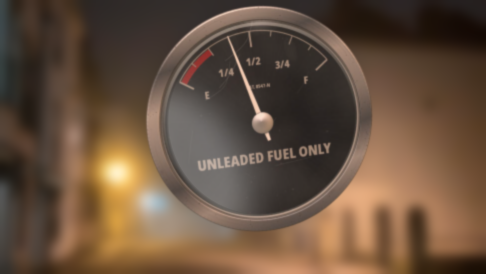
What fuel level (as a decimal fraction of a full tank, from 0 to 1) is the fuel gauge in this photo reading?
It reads 0.375
